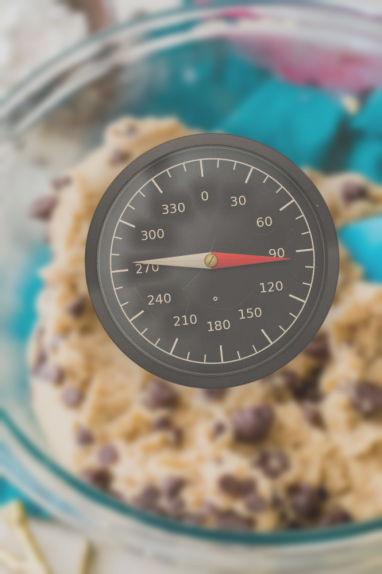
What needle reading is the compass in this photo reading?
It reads 95 °
